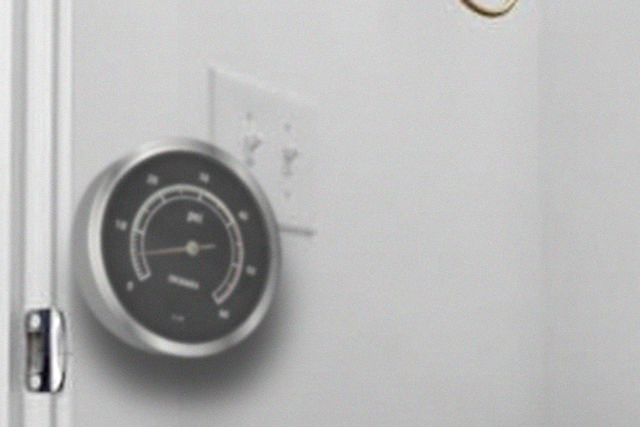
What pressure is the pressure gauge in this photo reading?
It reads 5 psi
